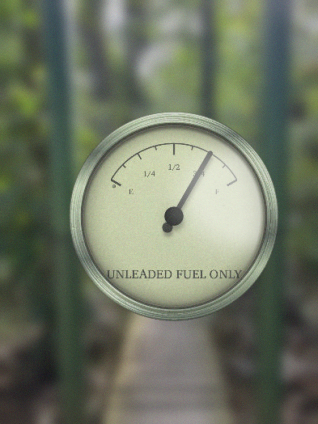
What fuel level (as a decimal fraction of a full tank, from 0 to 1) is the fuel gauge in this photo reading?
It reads 0.75
